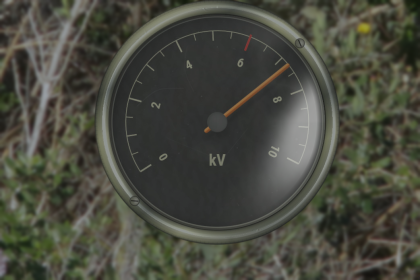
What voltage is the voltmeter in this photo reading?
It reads 7.25 kV
